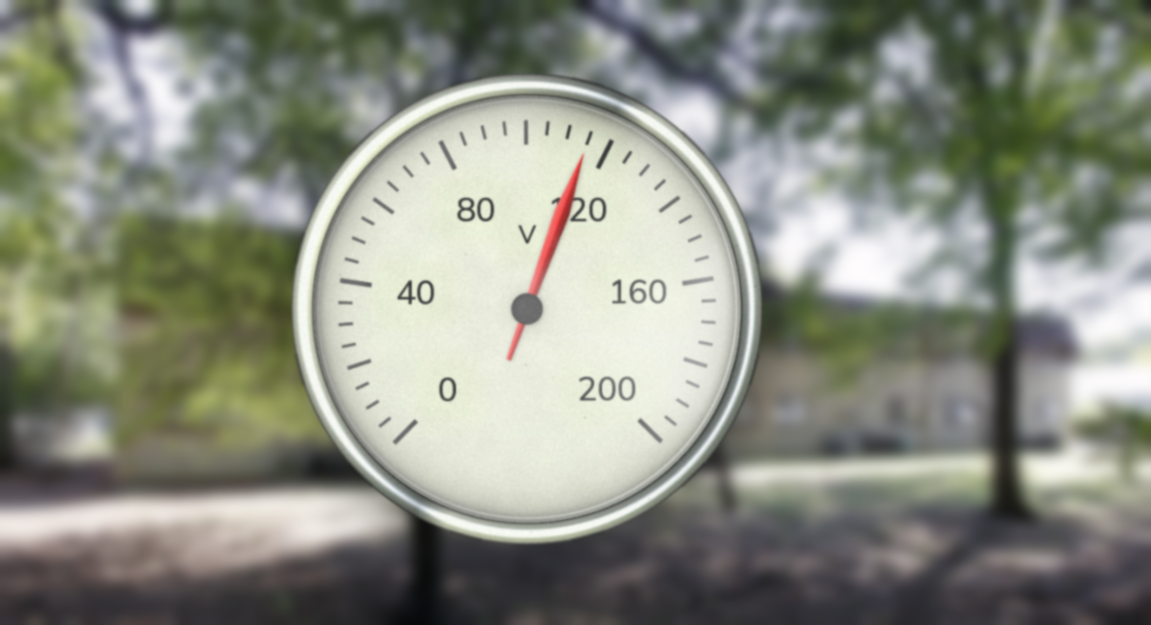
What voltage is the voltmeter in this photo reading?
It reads 115 V
